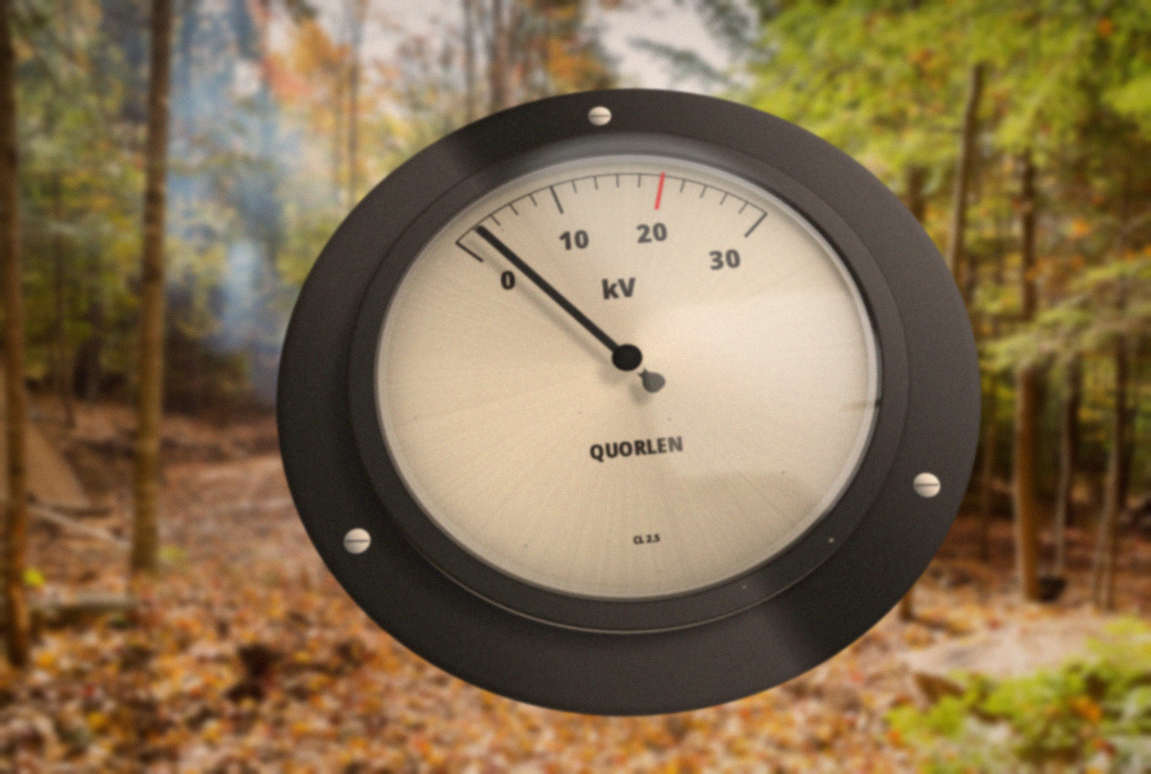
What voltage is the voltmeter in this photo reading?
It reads 2 kV
